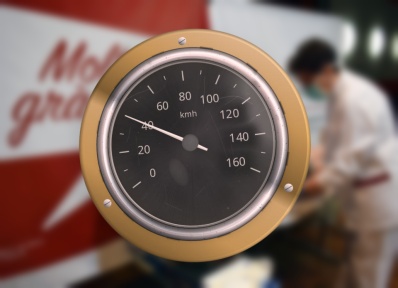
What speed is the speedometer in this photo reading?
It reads 40 km/h
